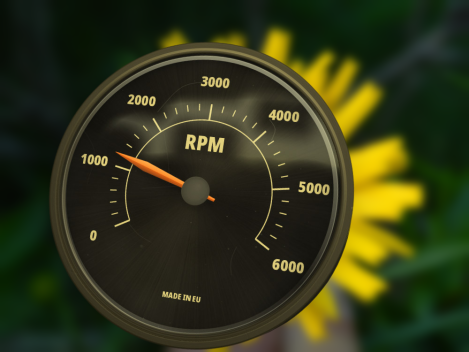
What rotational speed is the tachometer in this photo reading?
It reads 1200 rpm
